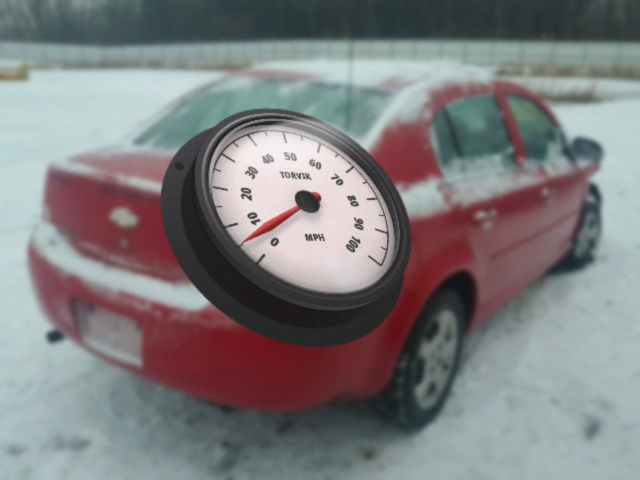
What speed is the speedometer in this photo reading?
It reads 5 mph
